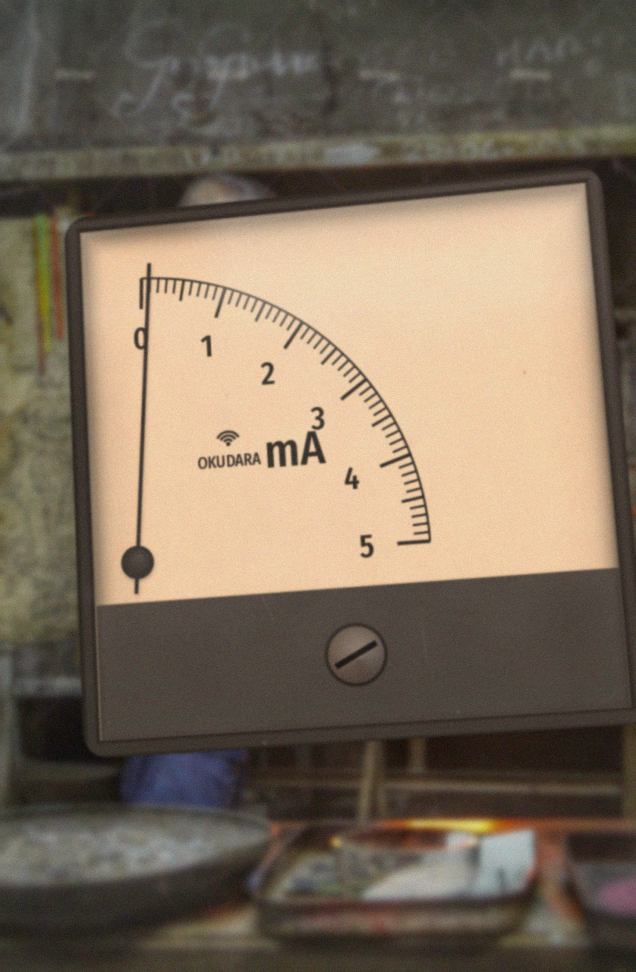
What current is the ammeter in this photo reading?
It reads 0.1 mA
